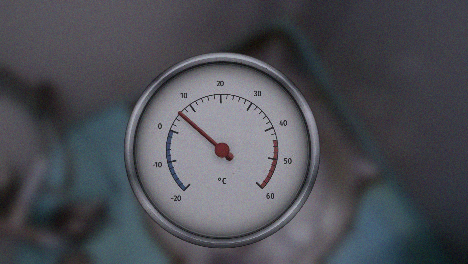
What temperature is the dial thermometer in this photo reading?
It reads 6 °C
